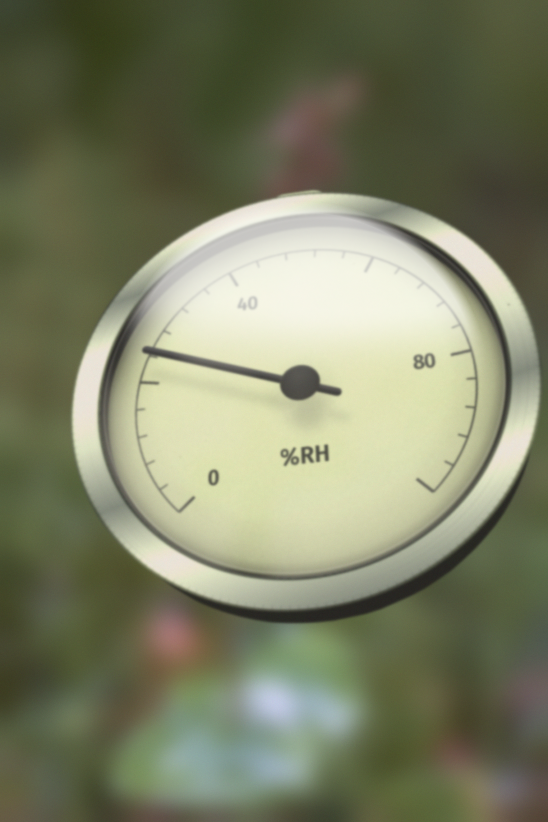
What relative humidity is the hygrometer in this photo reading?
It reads 24 %
